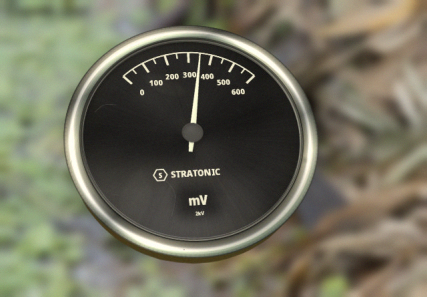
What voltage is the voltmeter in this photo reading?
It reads 350 mV
